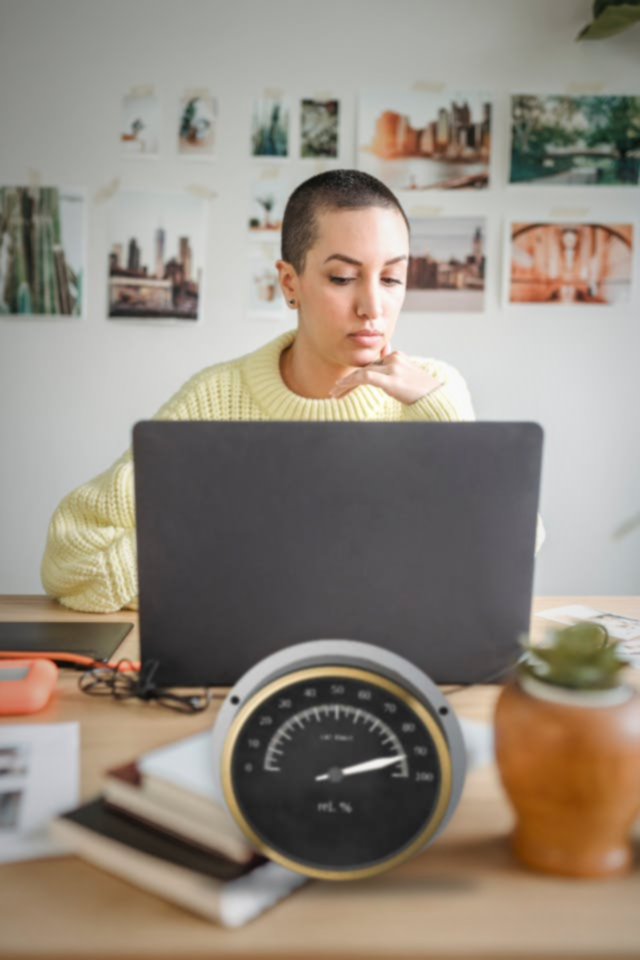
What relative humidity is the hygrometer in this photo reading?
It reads 90 %
